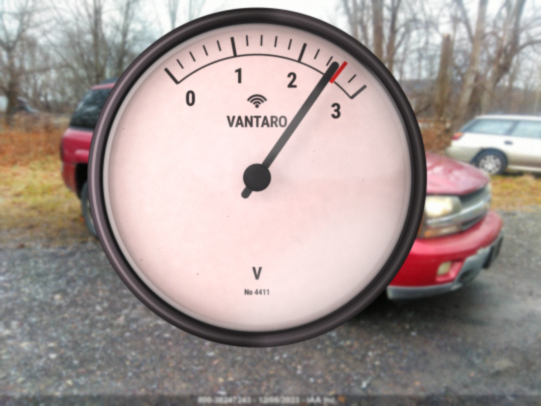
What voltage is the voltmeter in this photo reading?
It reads 2.5 V
